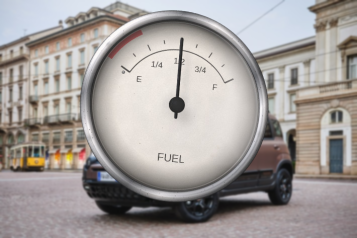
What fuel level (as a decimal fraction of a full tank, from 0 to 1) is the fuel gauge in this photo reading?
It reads 0.5
